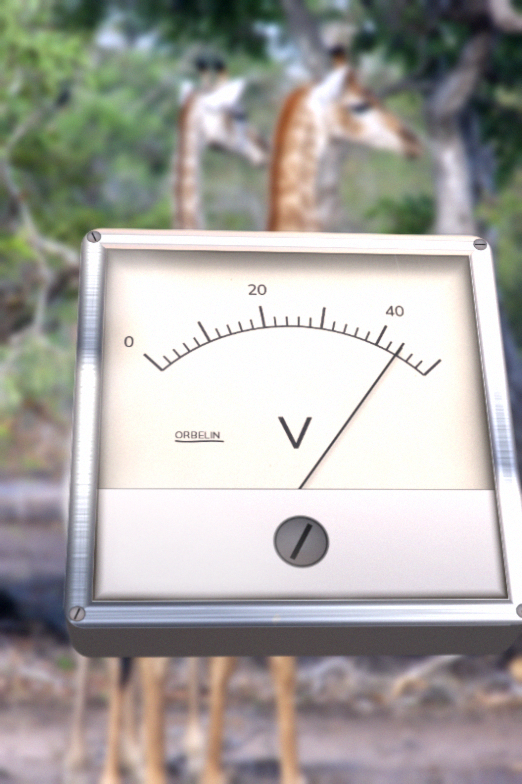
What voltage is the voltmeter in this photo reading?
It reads 44 V
